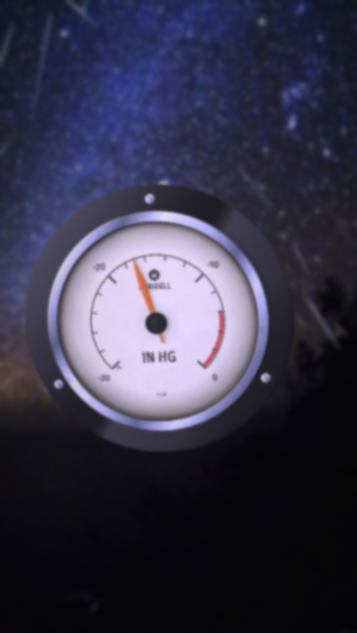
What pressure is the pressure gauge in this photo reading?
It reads -17 inHg
